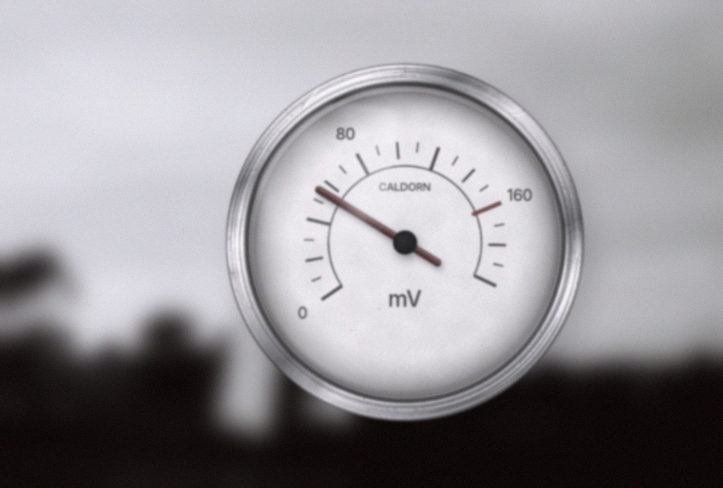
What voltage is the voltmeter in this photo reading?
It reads 55 mV
